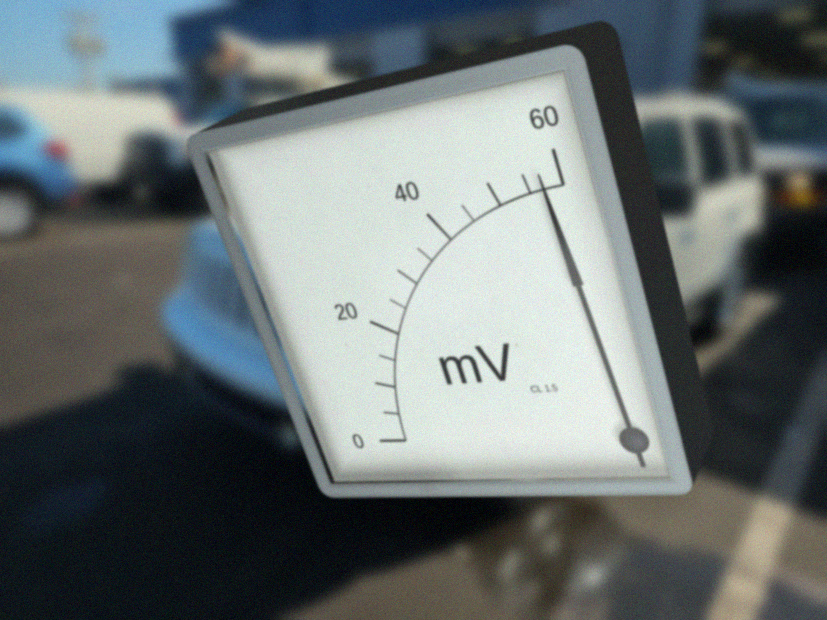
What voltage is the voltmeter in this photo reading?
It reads 57.5 mV
